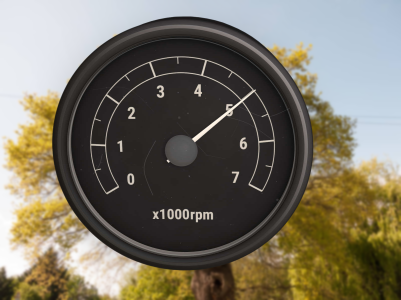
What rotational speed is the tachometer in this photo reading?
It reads 5000 rpm
